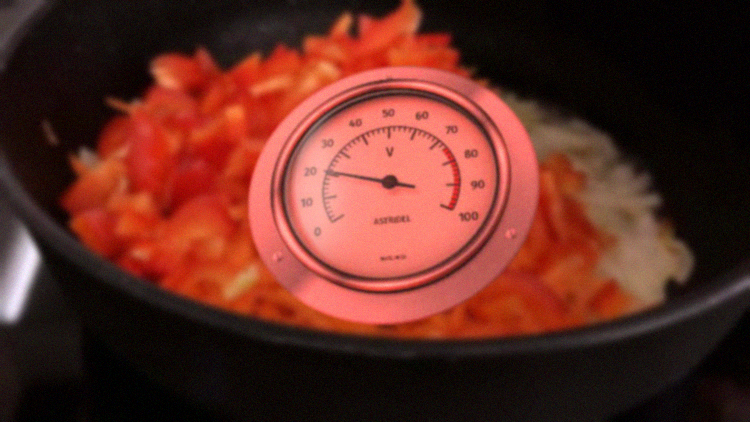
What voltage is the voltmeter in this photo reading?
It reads 20 V
